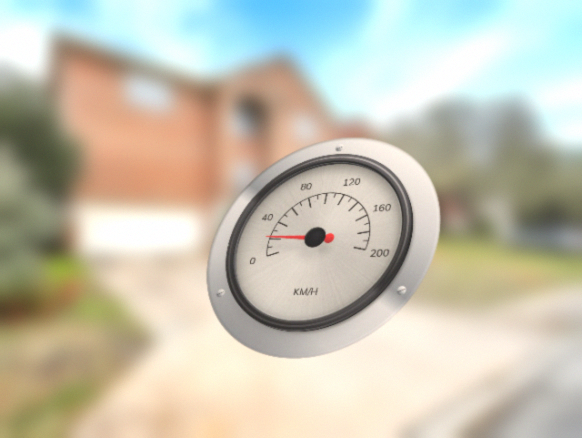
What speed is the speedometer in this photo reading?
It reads 20 km/h
